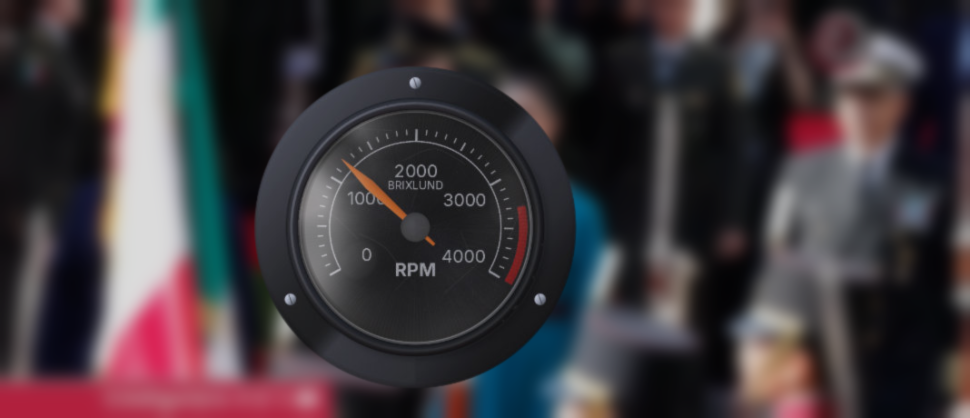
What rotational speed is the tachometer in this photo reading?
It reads 1200 rpm
